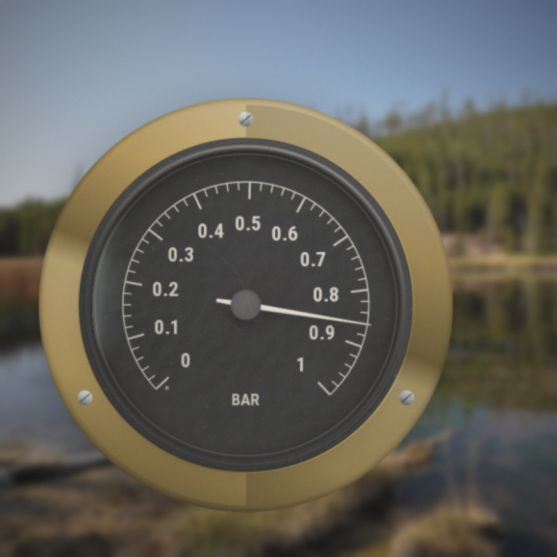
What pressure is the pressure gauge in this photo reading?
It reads 0.86 bar
